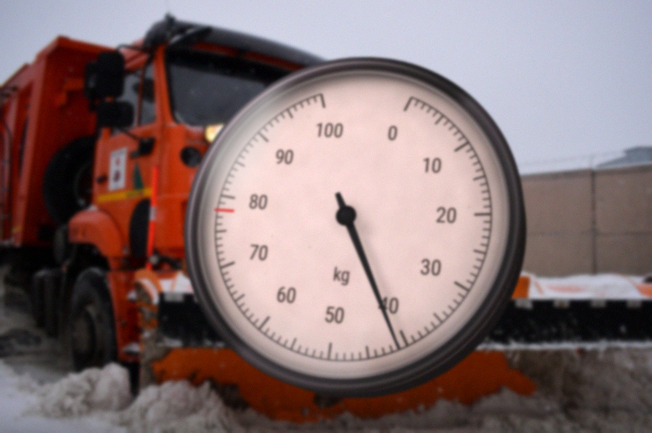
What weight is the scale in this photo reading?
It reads 41 kg
